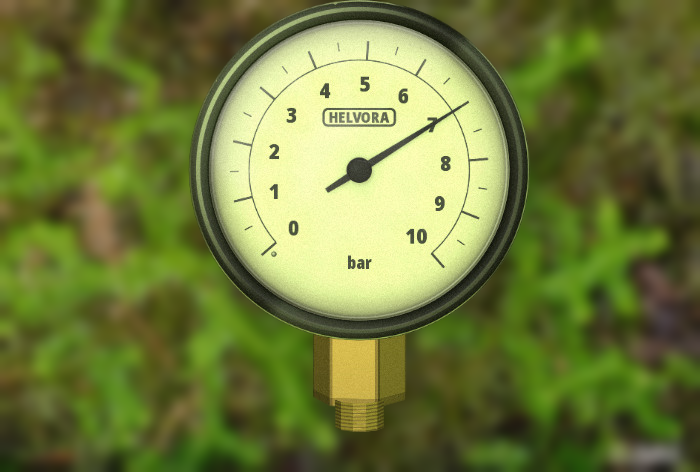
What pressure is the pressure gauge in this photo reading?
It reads 7 bar
